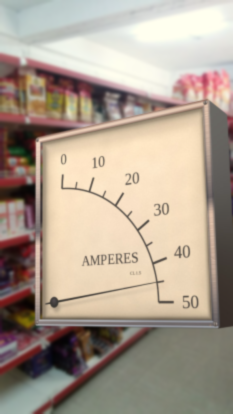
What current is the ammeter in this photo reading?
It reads 45 A
